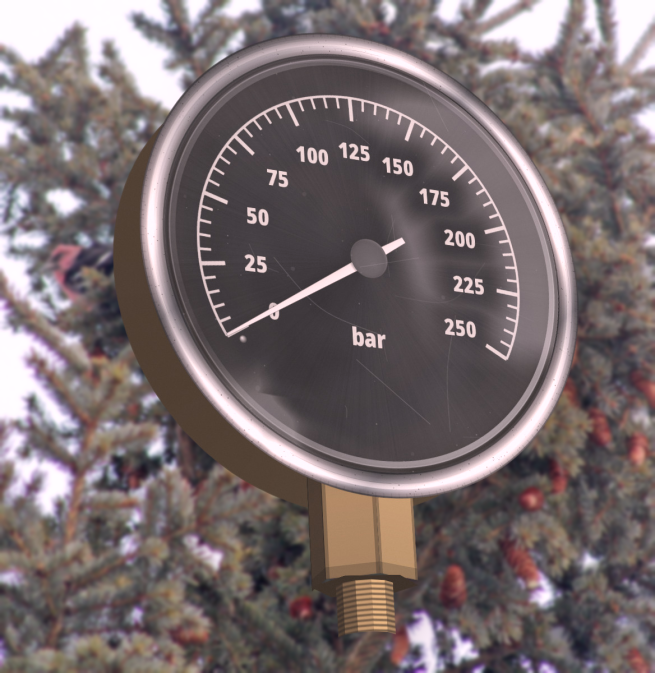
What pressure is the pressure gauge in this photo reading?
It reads 0 bar
